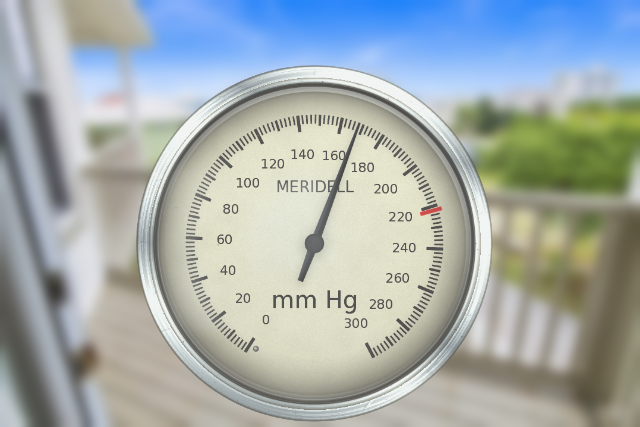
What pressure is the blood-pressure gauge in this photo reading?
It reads 168 mmHg
